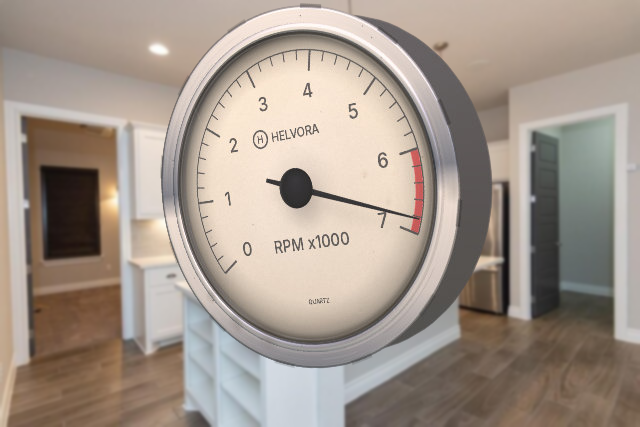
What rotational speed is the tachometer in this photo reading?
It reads 6800 rpm
